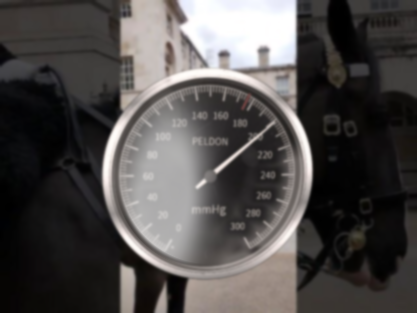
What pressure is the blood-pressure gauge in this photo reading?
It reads 200 mmHg
